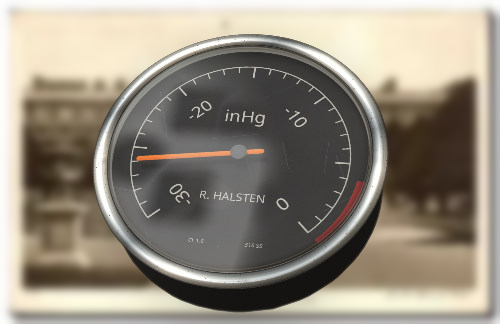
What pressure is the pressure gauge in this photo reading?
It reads -26 inHg
